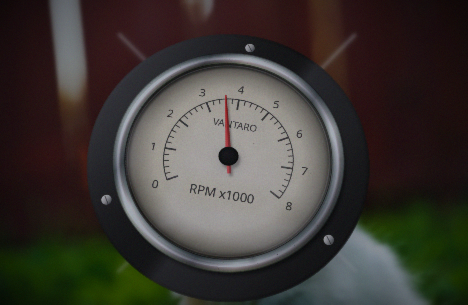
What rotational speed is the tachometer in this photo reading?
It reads 3600 rpm
